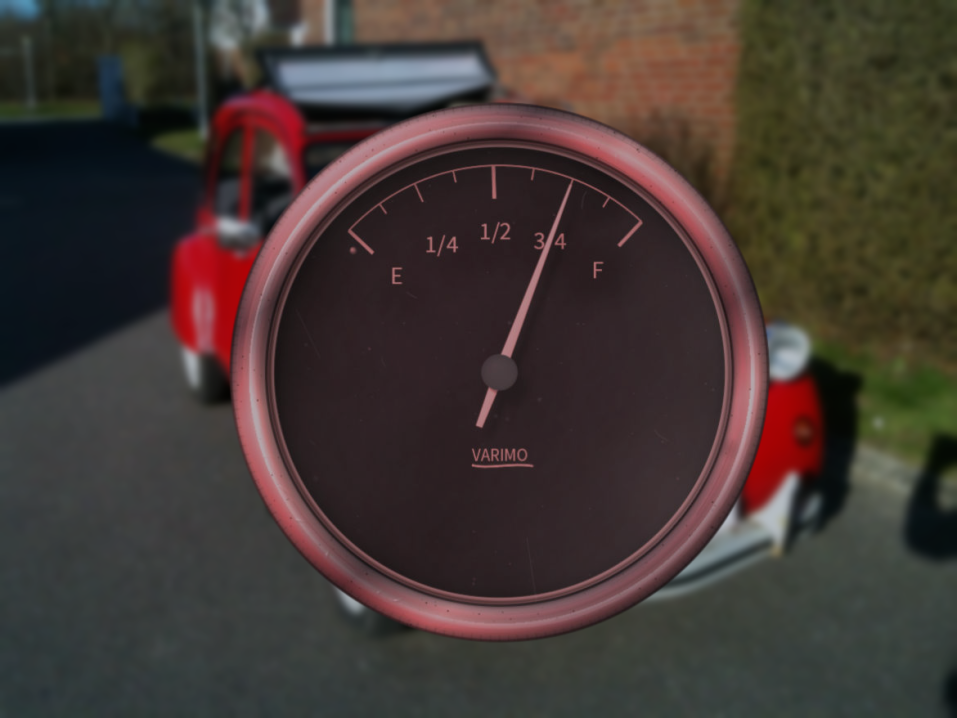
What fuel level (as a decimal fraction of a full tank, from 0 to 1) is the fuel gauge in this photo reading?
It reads 0.75
